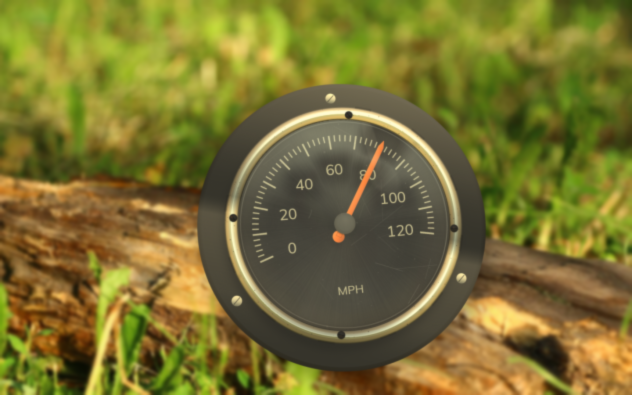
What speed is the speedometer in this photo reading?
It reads 80 mph
